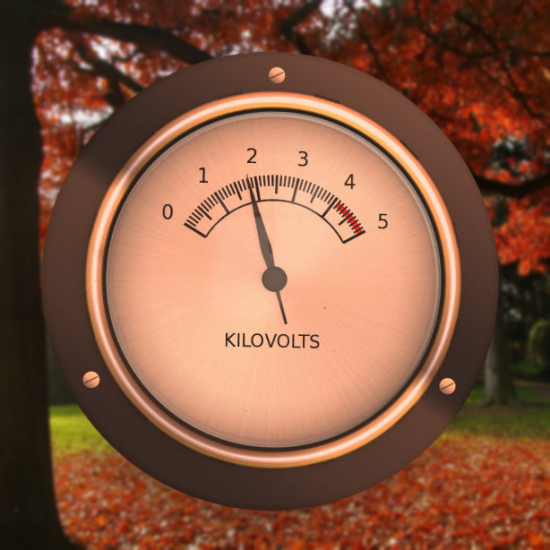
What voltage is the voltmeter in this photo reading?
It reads 1.8 kV
